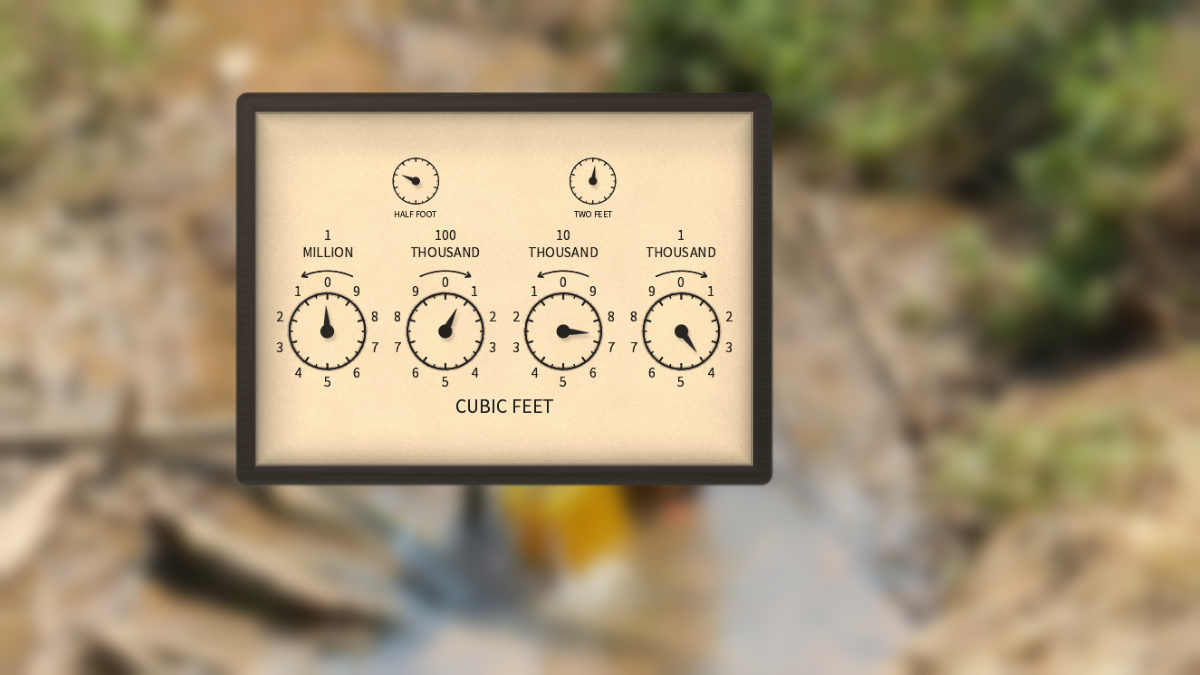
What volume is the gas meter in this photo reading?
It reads 7400 ft³
